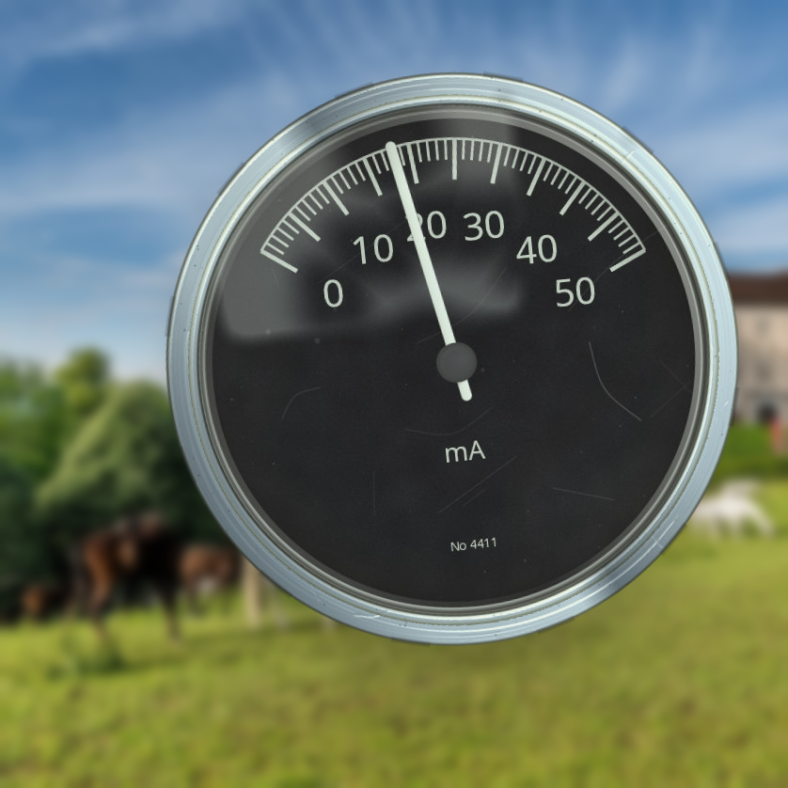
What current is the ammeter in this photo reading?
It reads 18 mA
